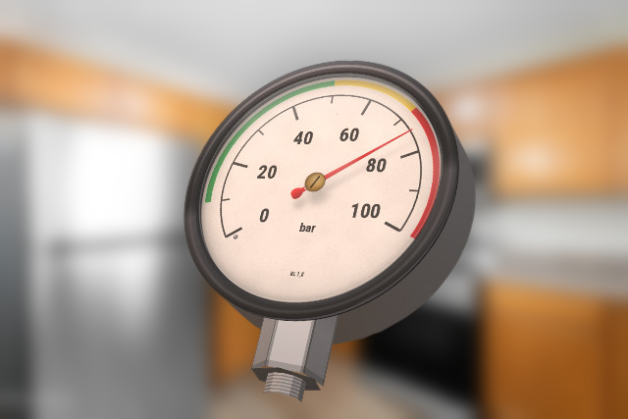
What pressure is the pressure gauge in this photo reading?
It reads 75 bar
